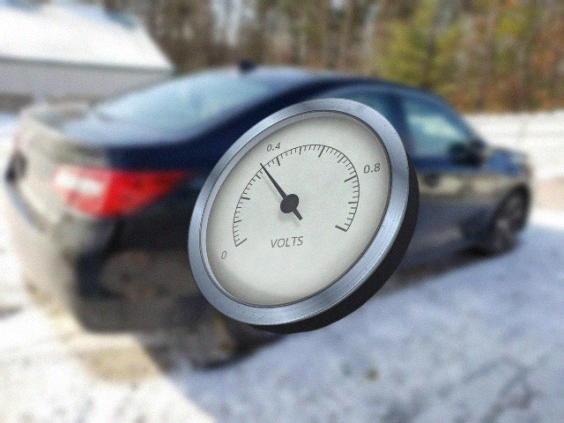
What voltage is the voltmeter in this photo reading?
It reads 0.34 V
